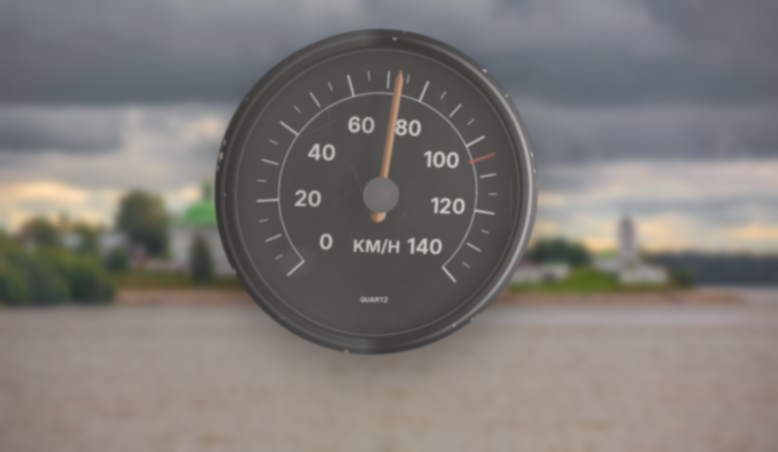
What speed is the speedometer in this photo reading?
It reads 72.5 km/h
